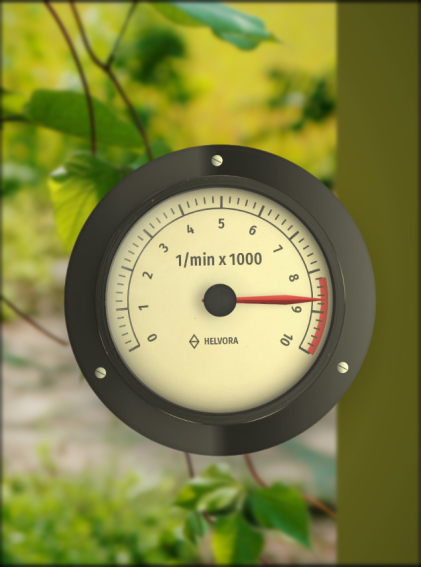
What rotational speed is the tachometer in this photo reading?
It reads 8700 rpm
